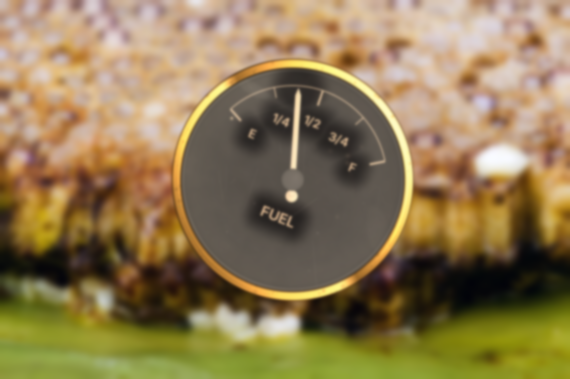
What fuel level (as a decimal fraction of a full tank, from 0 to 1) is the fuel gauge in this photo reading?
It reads 0.375
